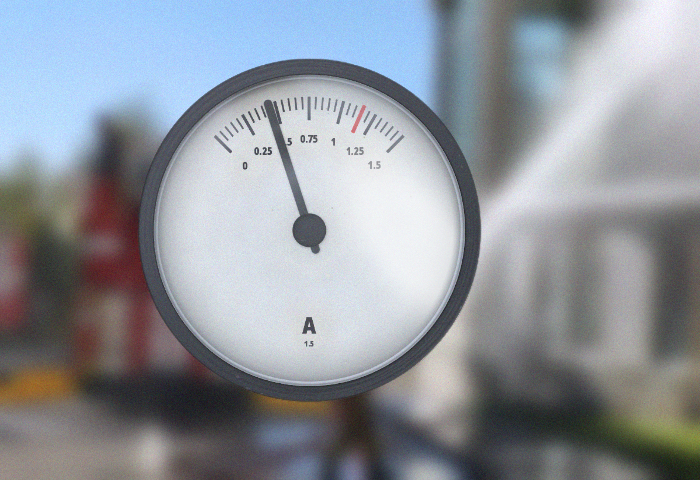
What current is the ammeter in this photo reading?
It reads 0.45 A
